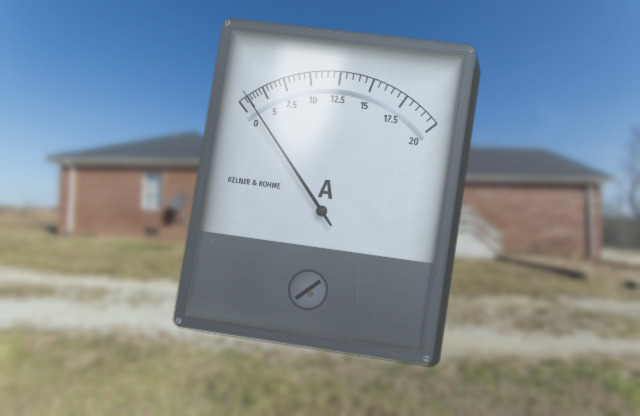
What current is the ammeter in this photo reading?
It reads 2.5 A
